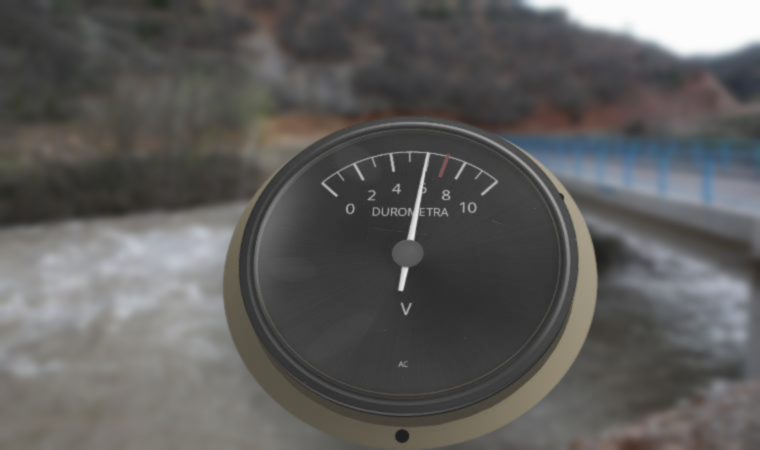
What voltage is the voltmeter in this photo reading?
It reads 6 V
